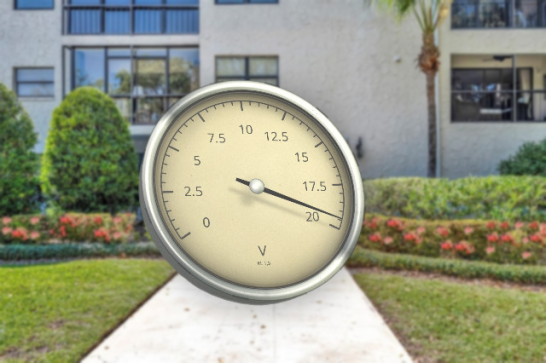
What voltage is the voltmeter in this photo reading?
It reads 19.5 V
